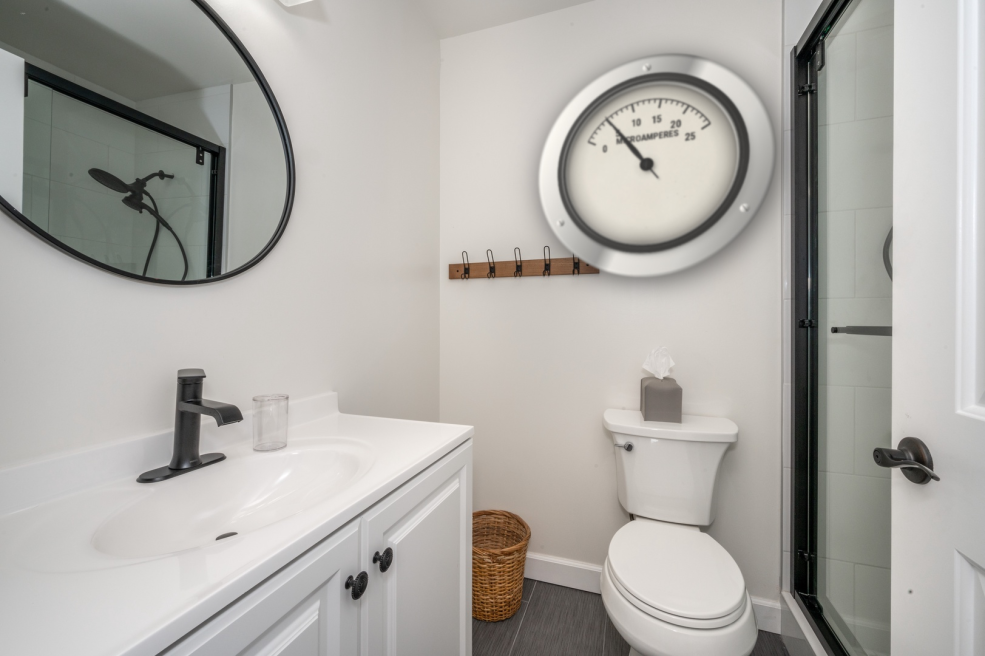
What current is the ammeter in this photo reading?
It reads 5 µA
